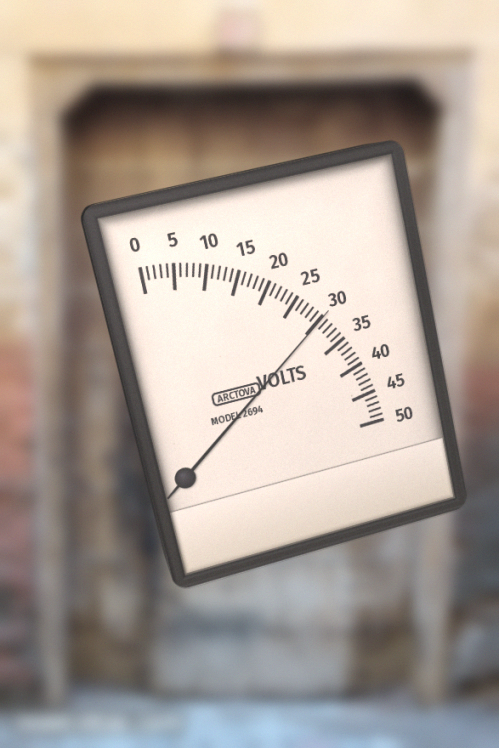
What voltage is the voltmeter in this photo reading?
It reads 30 V
